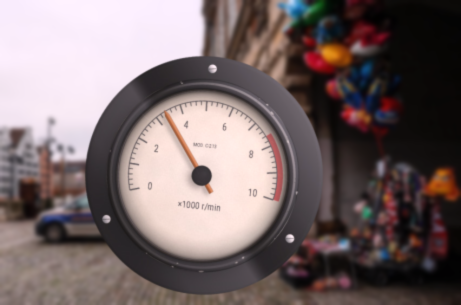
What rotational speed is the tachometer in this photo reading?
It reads 3400 rpm
